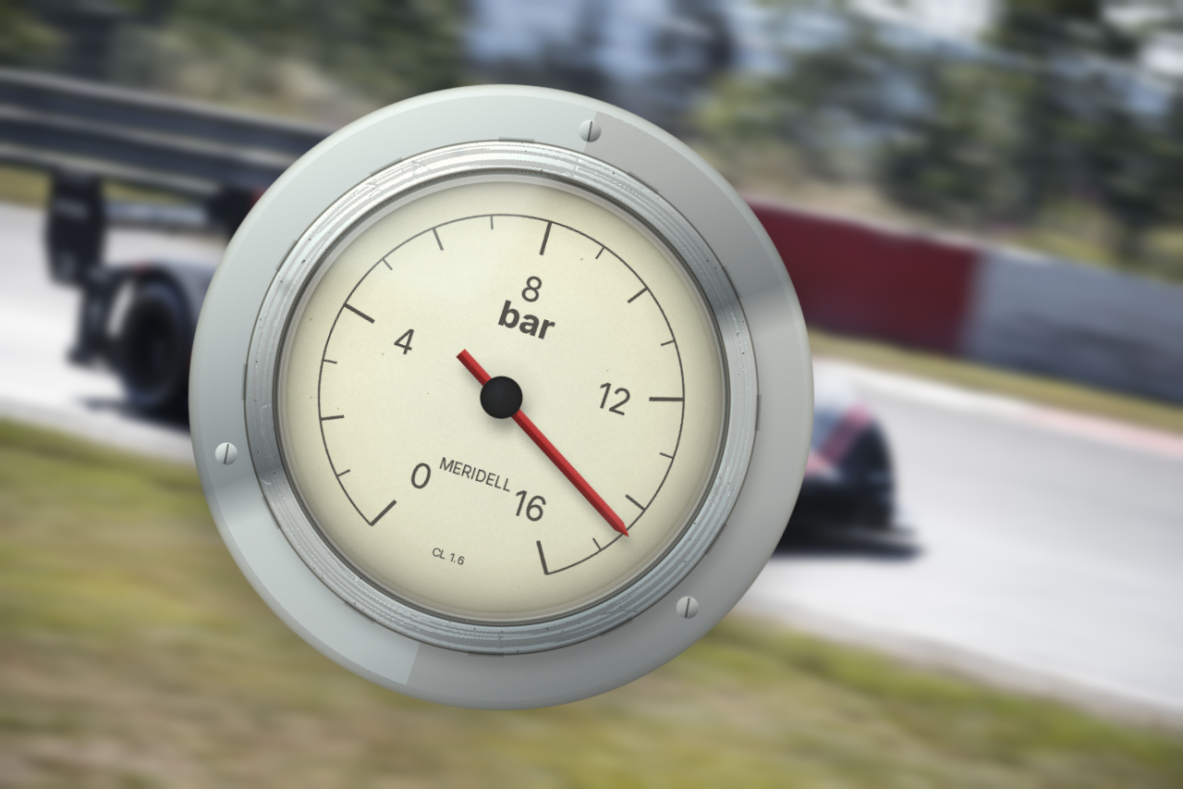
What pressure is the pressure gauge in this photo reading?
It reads 14.5 bar
